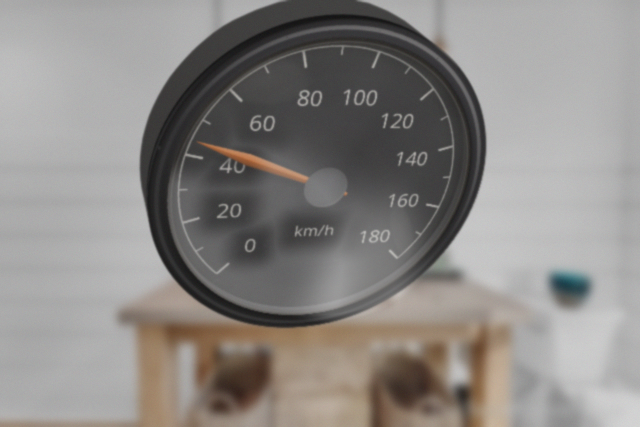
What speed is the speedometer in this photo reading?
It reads 45 km/h
